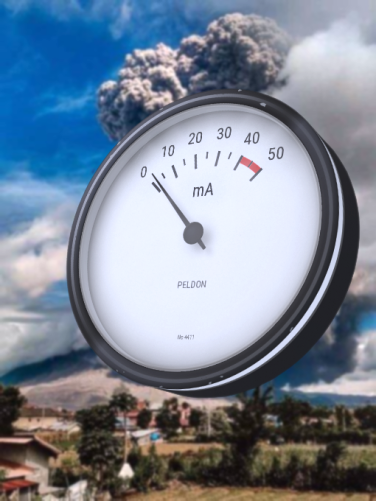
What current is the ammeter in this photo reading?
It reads 2.5 mA
